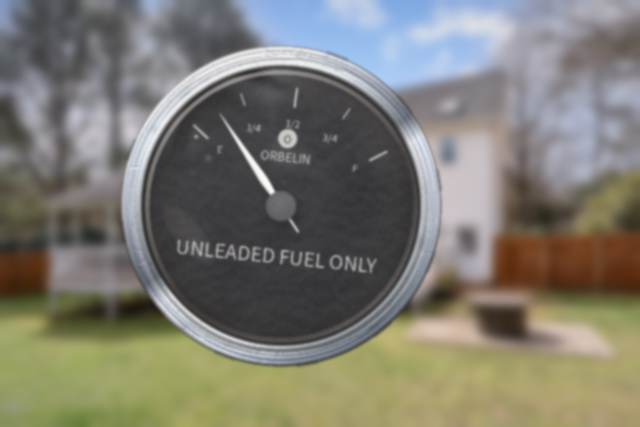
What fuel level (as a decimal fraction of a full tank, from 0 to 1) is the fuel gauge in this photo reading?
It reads 0.125
